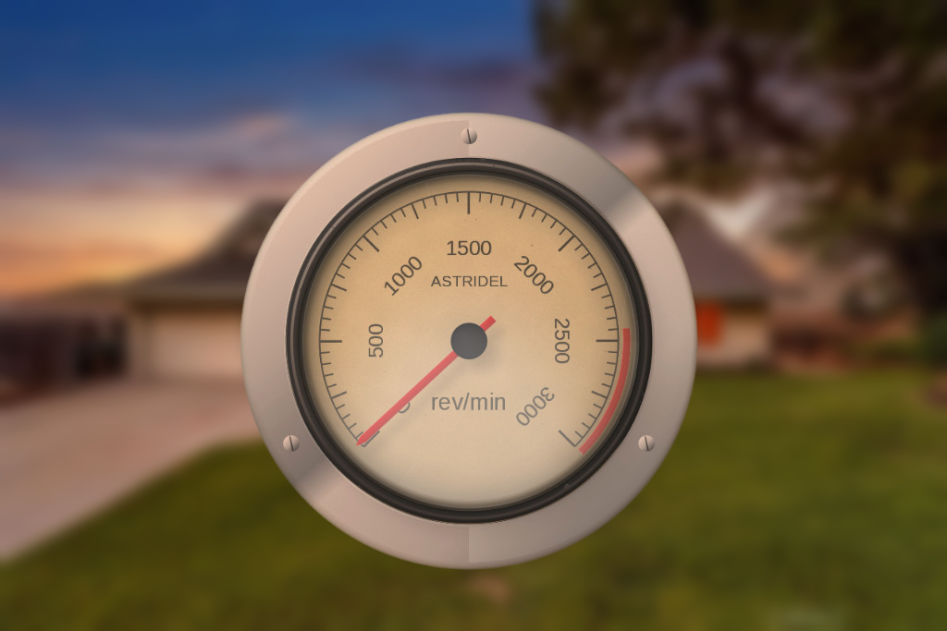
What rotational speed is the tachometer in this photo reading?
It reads 25 rpm
